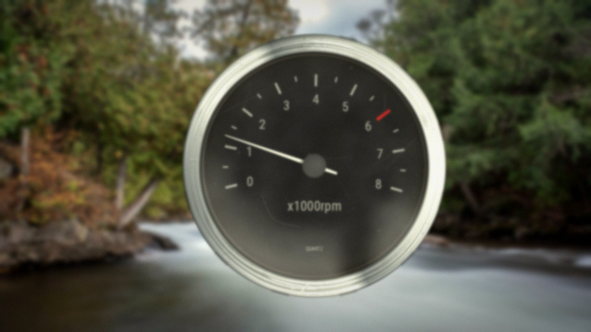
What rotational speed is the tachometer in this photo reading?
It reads 1250 rpm
